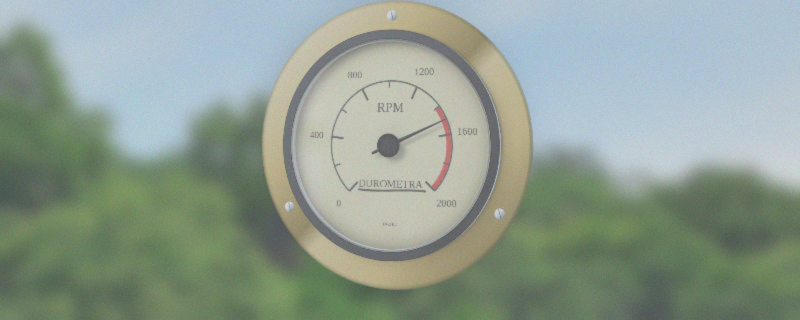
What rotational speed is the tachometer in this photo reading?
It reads 1500 rpm
